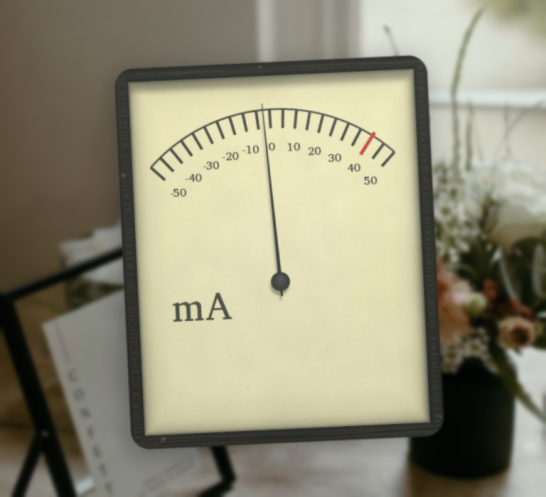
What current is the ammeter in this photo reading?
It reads -2.5 mA
